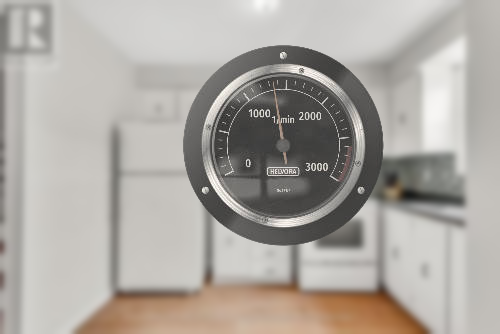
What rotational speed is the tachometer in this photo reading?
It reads 1350 rpm
